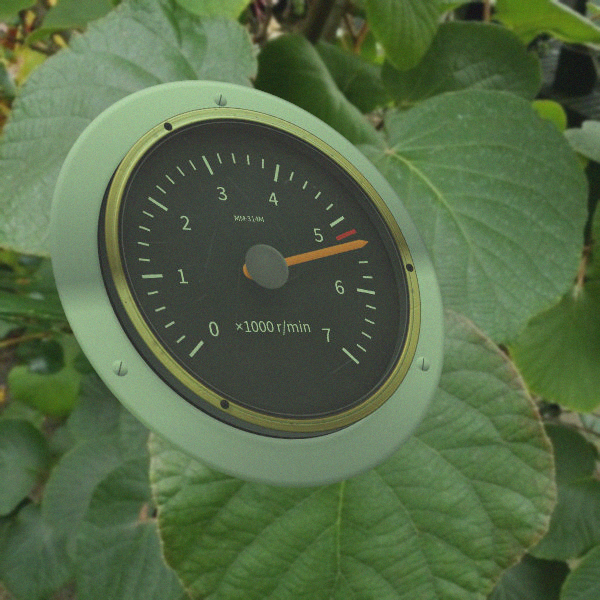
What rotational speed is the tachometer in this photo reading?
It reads 5400 rpm
